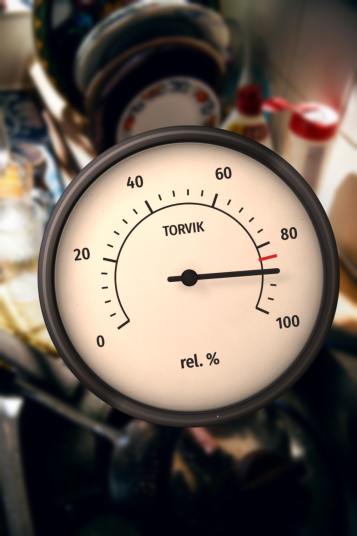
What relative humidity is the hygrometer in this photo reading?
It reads 88 %
